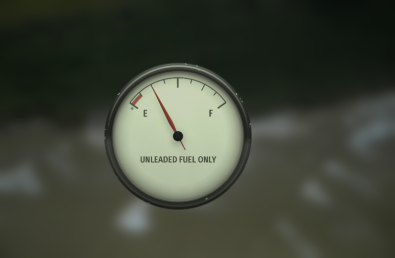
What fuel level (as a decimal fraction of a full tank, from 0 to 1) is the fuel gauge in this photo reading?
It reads 0.25
